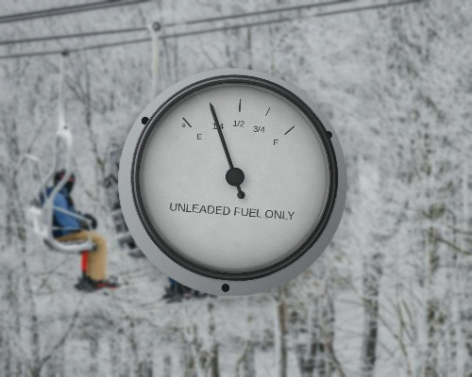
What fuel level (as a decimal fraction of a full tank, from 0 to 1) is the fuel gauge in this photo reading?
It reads 0.25
